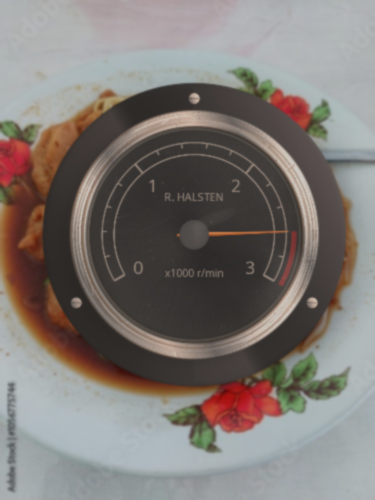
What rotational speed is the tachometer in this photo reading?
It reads 2600 rpm
